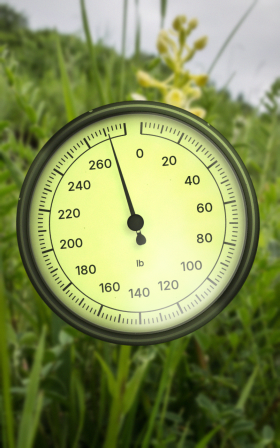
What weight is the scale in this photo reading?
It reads 272 lb
